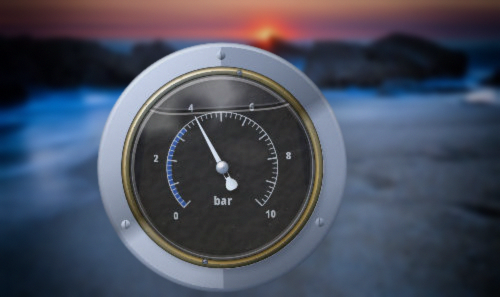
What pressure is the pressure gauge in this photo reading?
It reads 4 bar
